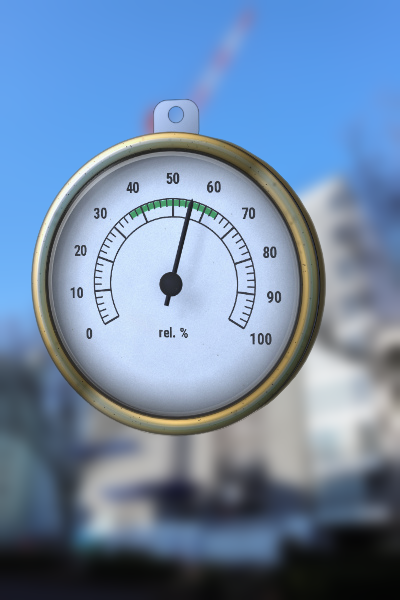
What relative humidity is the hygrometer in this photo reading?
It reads 56 %
